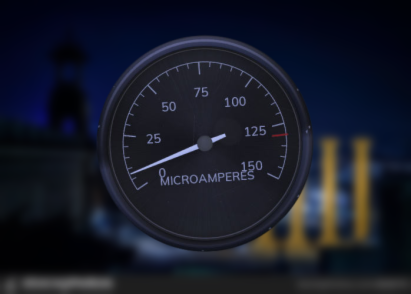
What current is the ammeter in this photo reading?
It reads 7.5 µA
